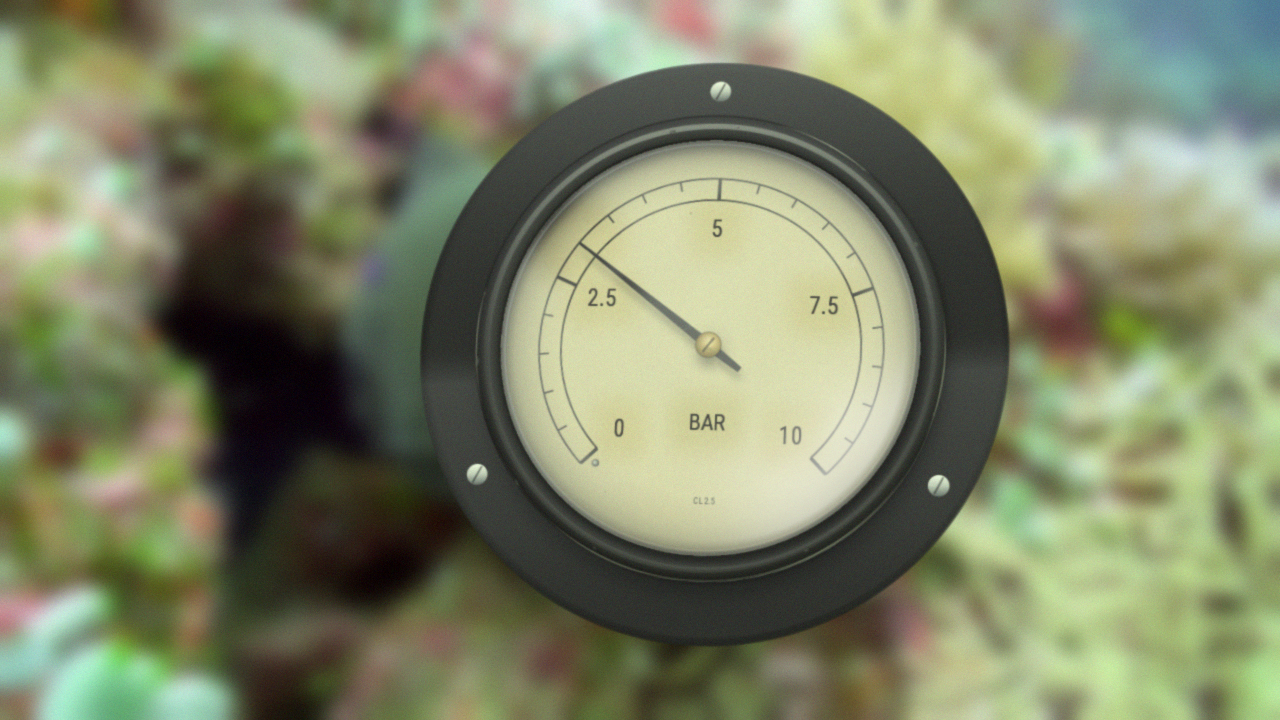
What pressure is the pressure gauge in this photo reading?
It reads 3 bar
